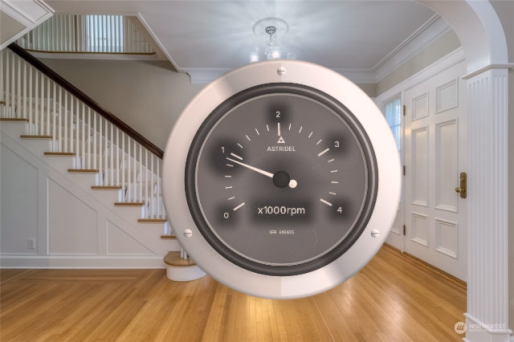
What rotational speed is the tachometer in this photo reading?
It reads 900 rpm
